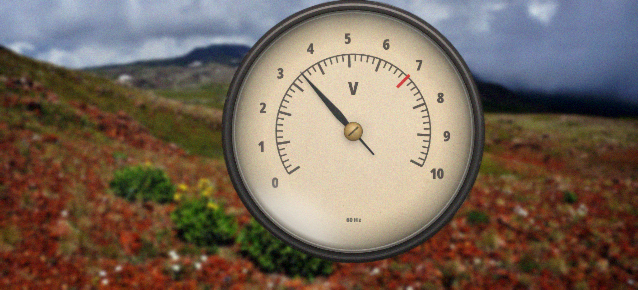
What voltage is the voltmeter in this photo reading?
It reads 3.4 V
